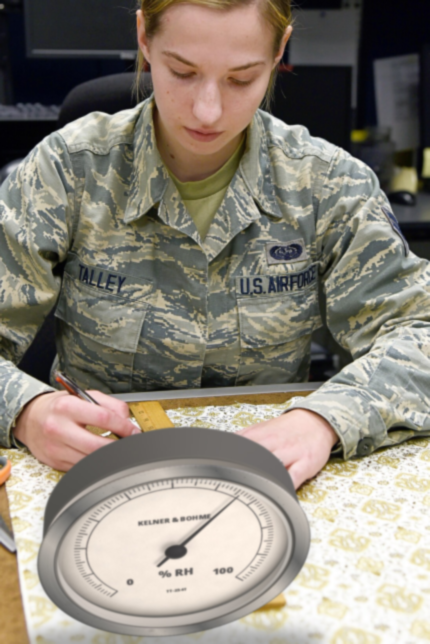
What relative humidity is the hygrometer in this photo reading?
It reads 65 %
